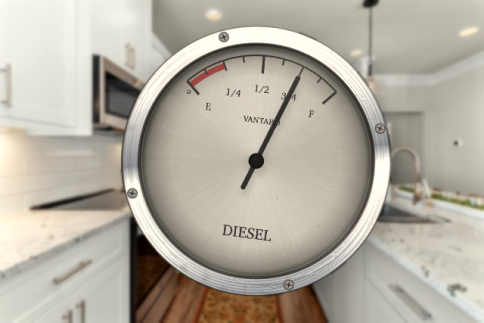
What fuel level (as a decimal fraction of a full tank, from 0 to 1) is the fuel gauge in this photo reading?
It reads 0.75
